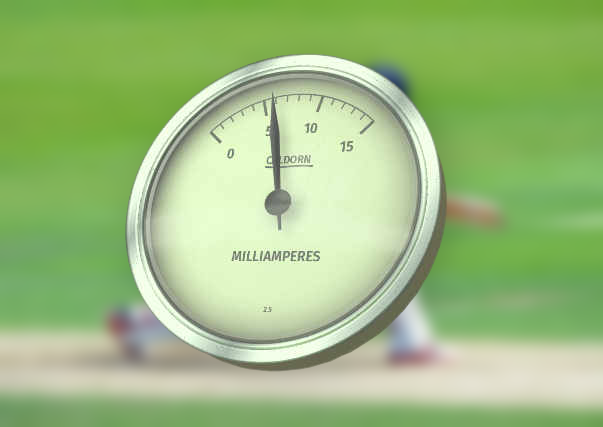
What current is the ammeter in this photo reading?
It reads 6 mA
